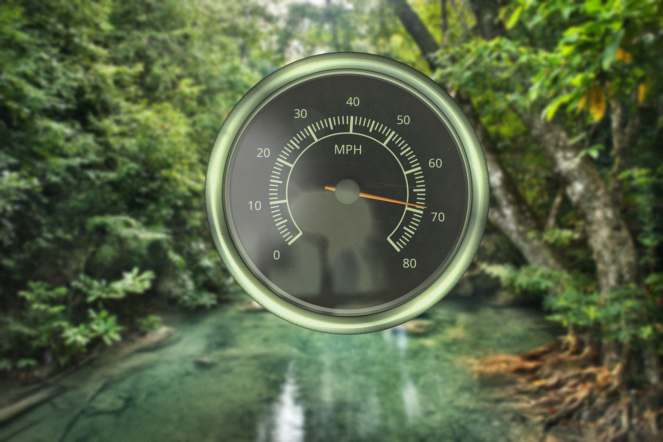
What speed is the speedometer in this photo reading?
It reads 69 mph
